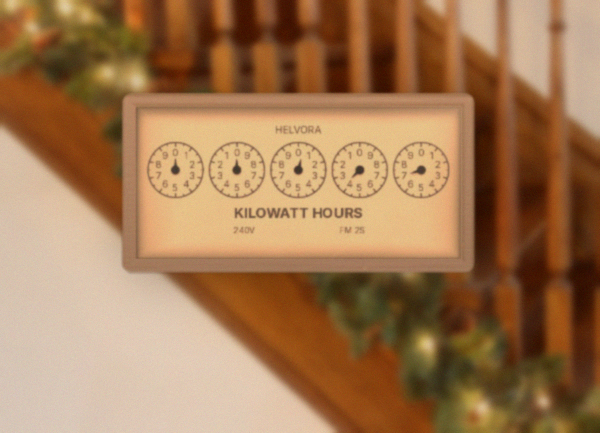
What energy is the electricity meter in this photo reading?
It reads 37 kWh
